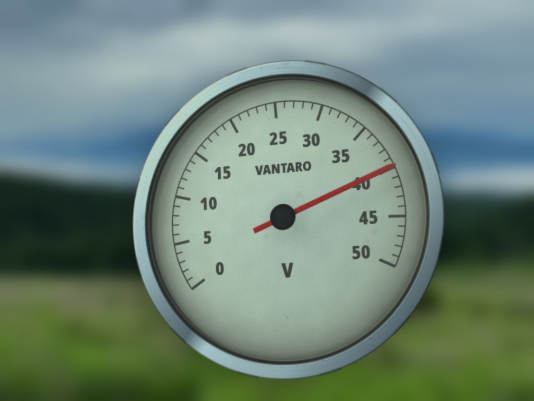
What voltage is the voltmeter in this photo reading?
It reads 40 V
